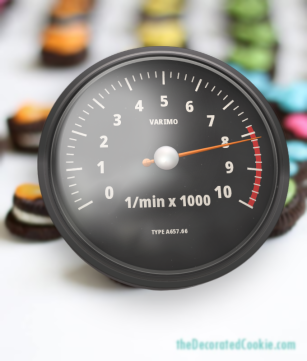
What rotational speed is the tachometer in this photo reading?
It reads 8200 rpm
